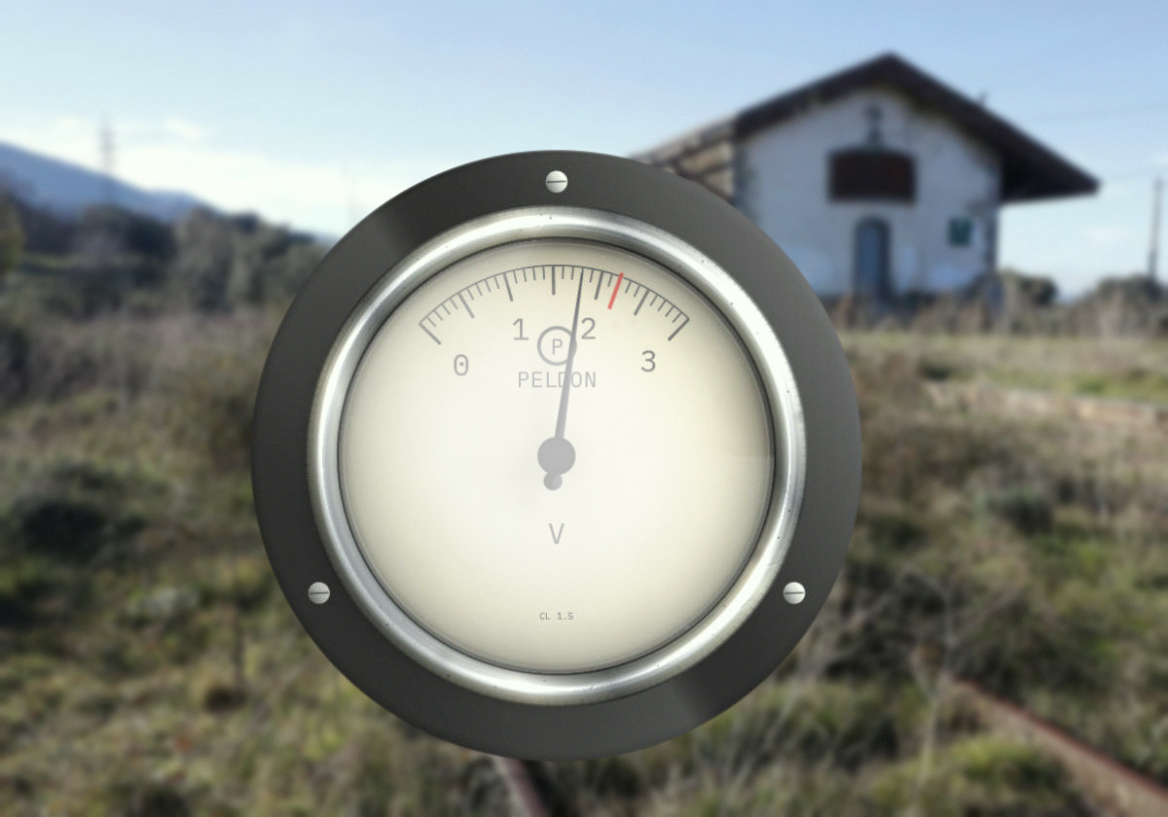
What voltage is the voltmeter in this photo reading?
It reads 1.8 V
